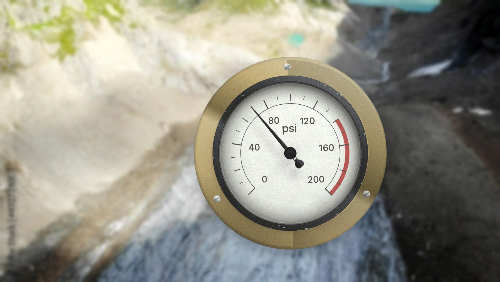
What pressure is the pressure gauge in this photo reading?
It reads 70 psi
